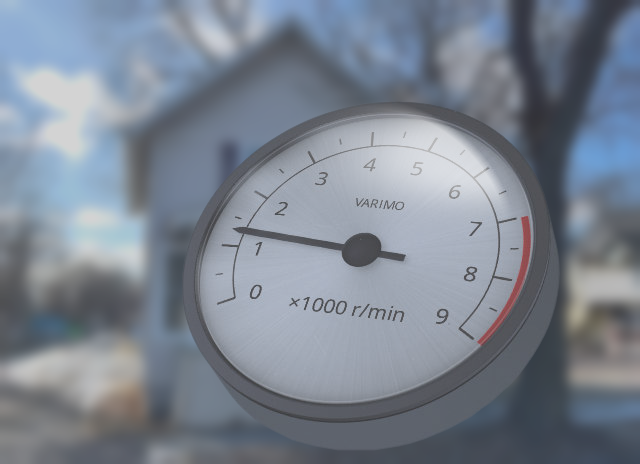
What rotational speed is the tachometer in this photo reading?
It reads 1250 rpm
